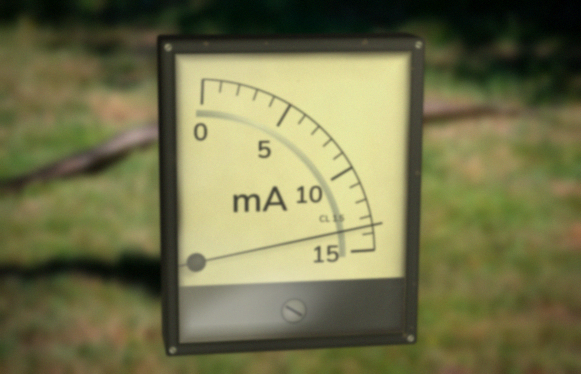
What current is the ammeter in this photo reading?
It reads 13.5 mA
